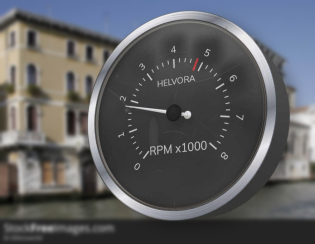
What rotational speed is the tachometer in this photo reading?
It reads 1800 rpm
